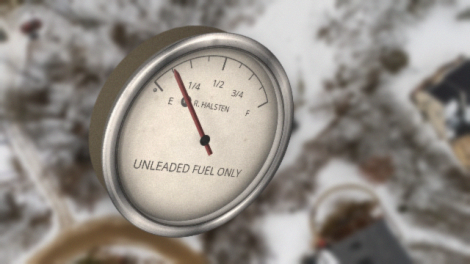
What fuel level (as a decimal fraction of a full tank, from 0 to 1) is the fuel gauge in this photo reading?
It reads 0.125
